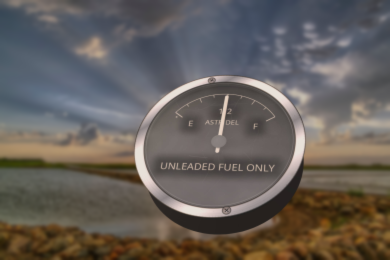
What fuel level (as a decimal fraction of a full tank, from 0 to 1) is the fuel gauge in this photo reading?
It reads 0.5
